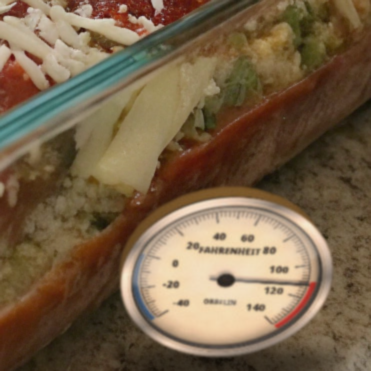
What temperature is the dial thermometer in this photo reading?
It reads 110 °F
